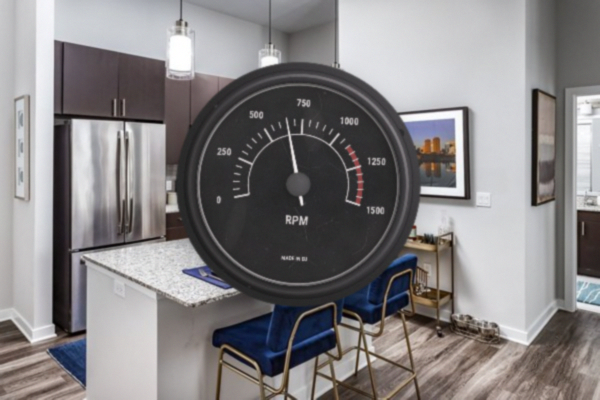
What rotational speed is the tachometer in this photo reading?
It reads 650 rpm
